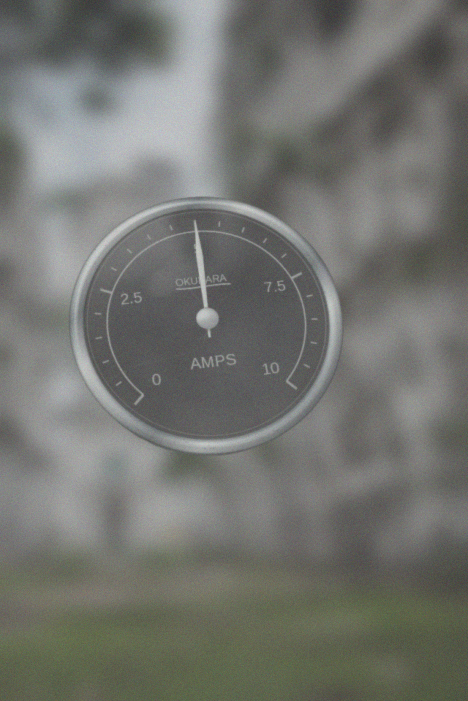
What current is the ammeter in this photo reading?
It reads 5 A
